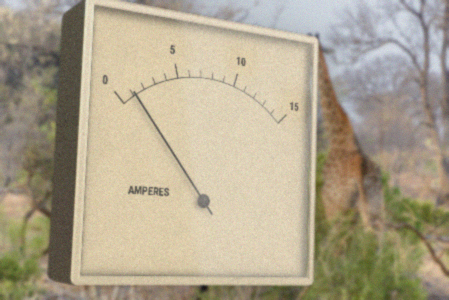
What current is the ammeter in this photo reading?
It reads 1 A
